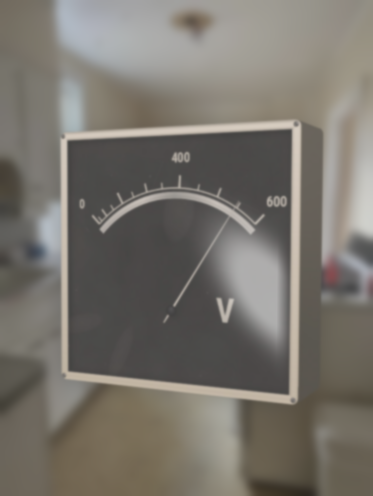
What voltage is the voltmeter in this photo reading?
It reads 550 V
